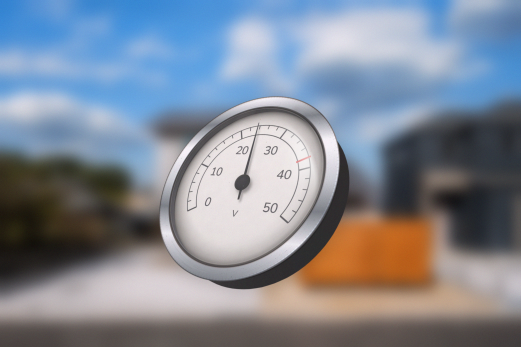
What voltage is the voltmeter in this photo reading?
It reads 24 V
